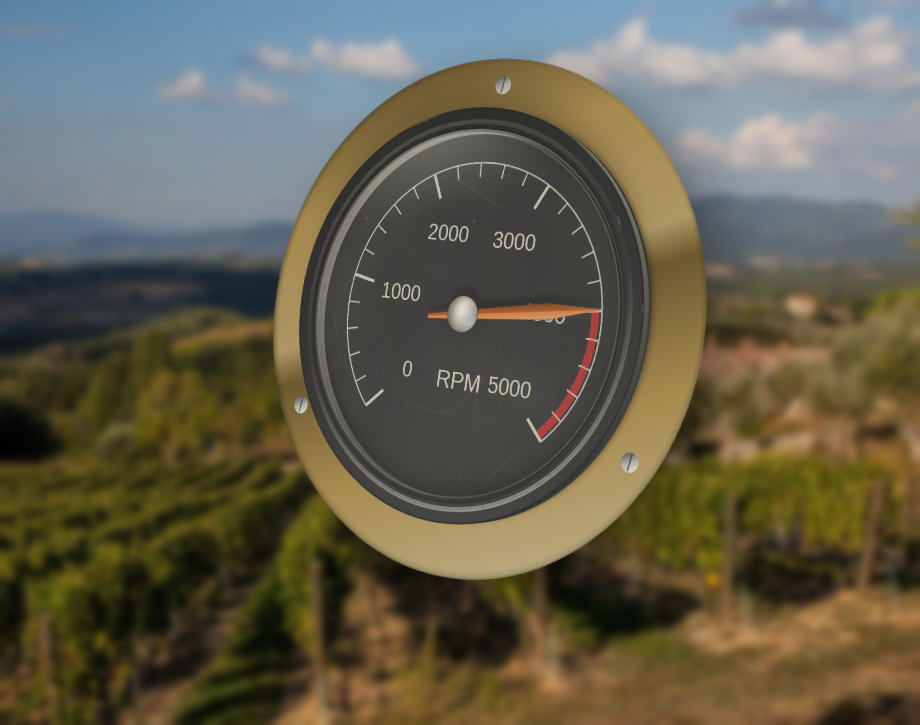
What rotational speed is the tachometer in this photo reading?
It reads 4000 rpm
